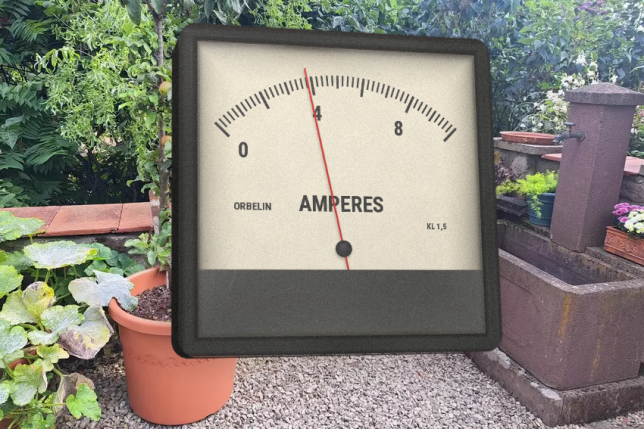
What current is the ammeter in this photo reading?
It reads 3.8 A
